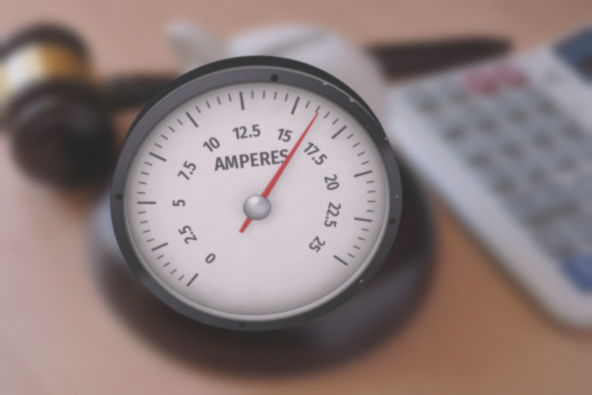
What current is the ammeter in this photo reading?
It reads 16 A
